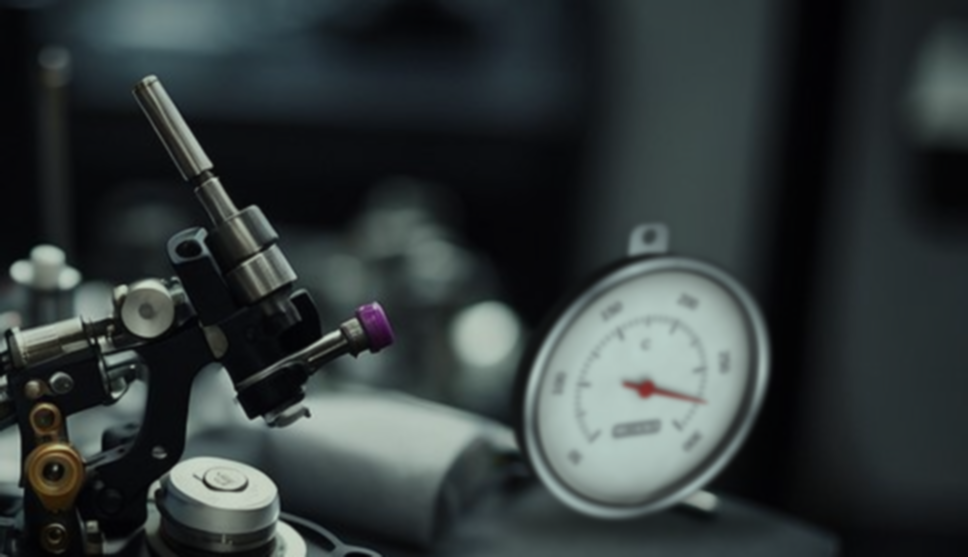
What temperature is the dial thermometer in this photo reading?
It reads 275 °C
